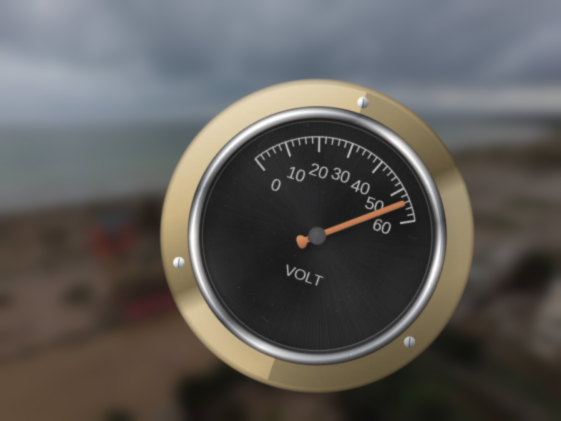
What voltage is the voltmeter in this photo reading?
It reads 54 V
